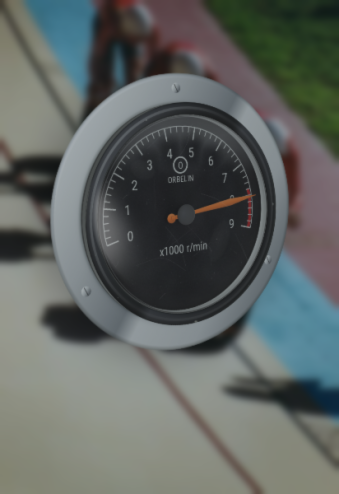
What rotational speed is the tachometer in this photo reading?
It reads 8000 rpm
